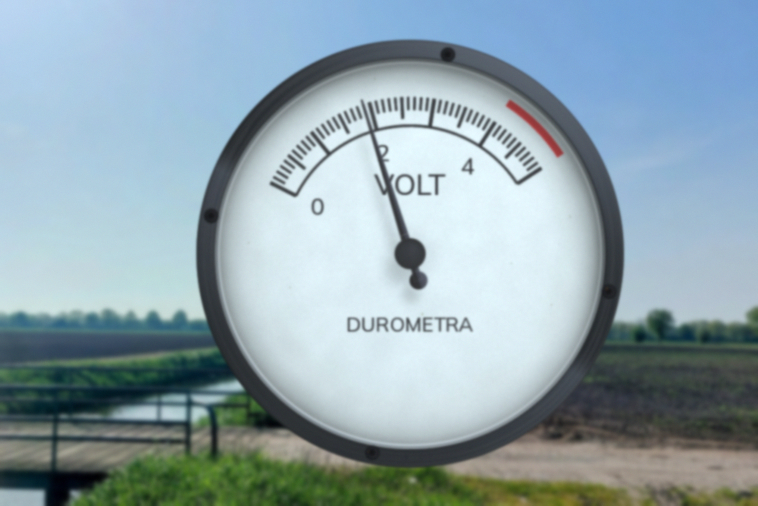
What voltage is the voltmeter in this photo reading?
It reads 1.9 V
